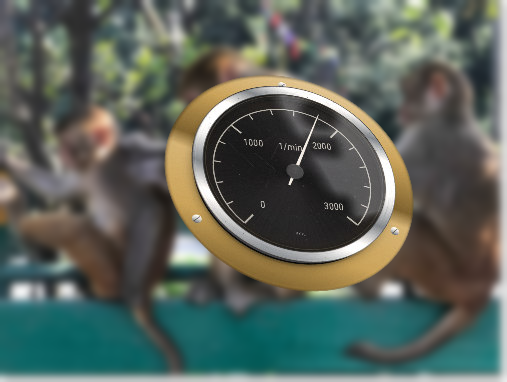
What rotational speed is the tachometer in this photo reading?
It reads 1800 rpm
